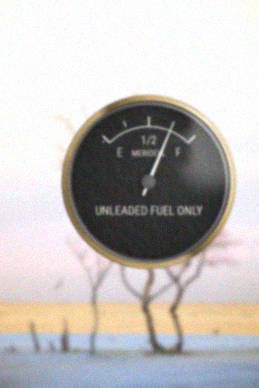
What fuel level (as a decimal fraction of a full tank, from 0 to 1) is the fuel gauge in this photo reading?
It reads 0.75
